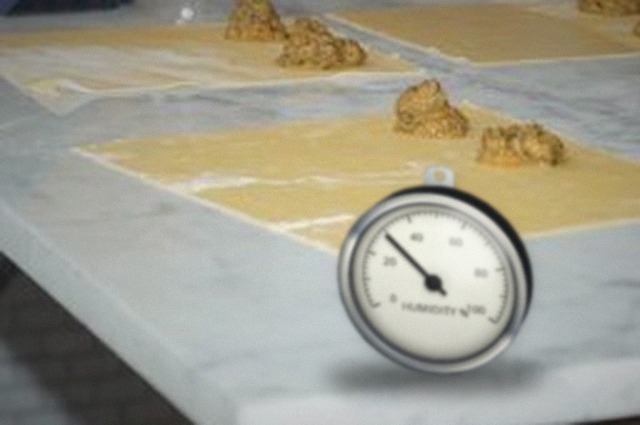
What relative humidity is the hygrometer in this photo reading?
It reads 30 %
